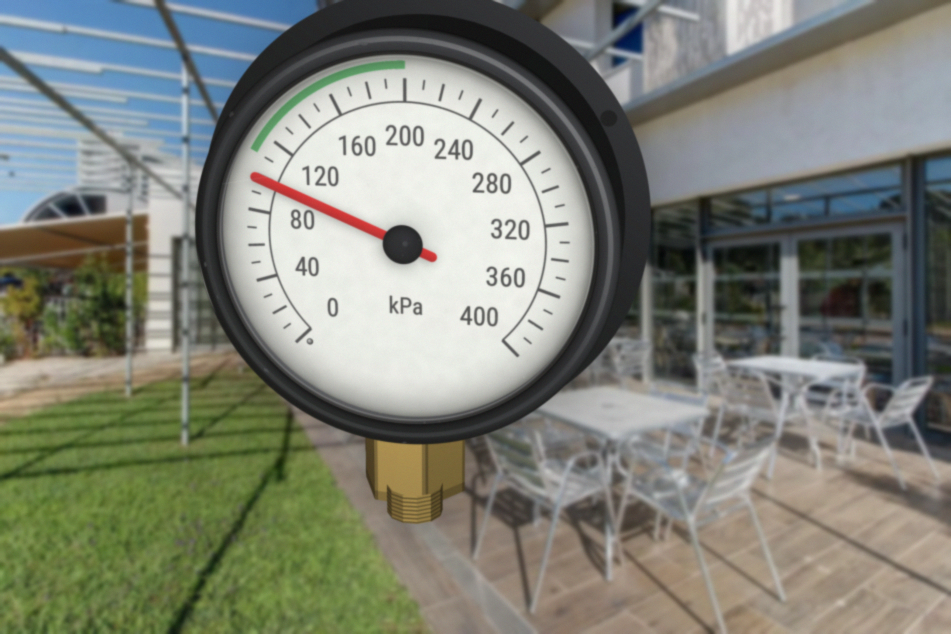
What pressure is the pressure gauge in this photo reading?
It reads 100 kPa
